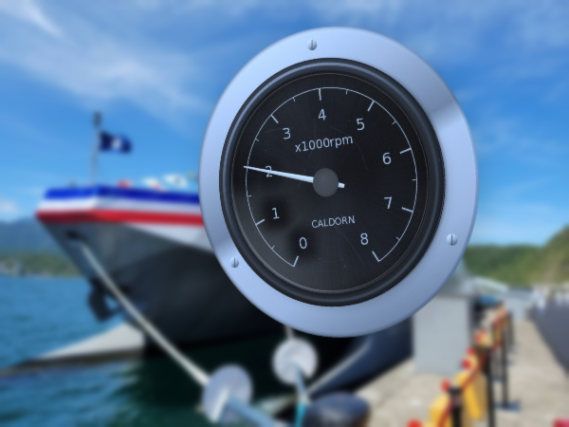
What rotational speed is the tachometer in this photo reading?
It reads 2000 rpm
